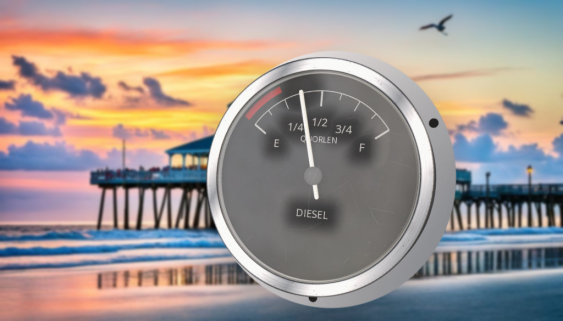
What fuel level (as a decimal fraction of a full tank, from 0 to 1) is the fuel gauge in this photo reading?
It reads 0.375
